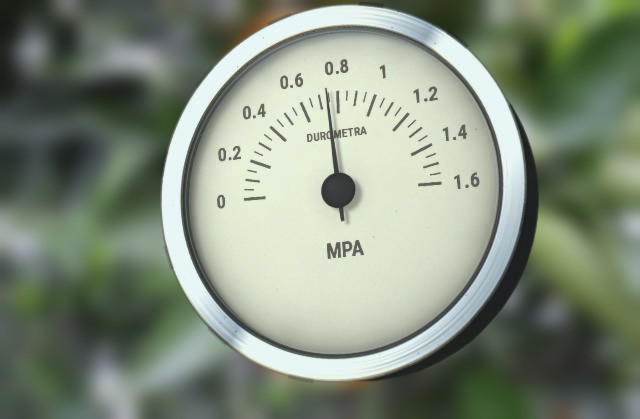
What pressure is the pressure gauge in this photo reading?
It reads 0.75 MPa
